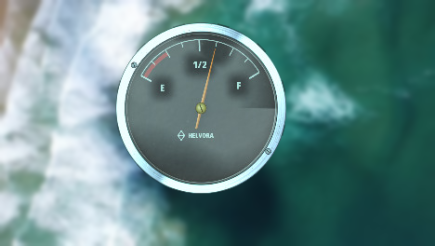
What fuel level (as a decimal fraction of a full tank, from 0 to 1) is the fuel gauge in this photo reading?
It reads 0.625
